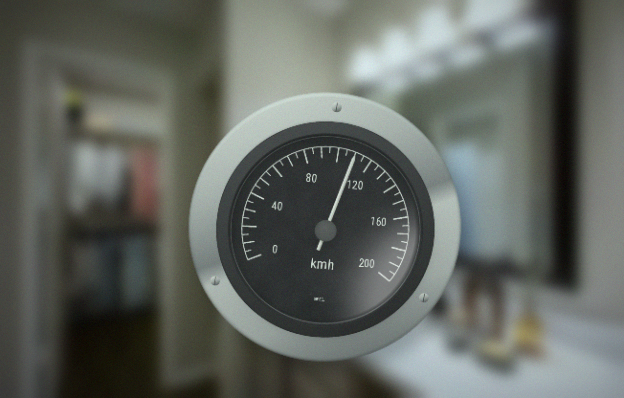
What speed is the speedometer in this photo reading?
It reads 110 km/h
